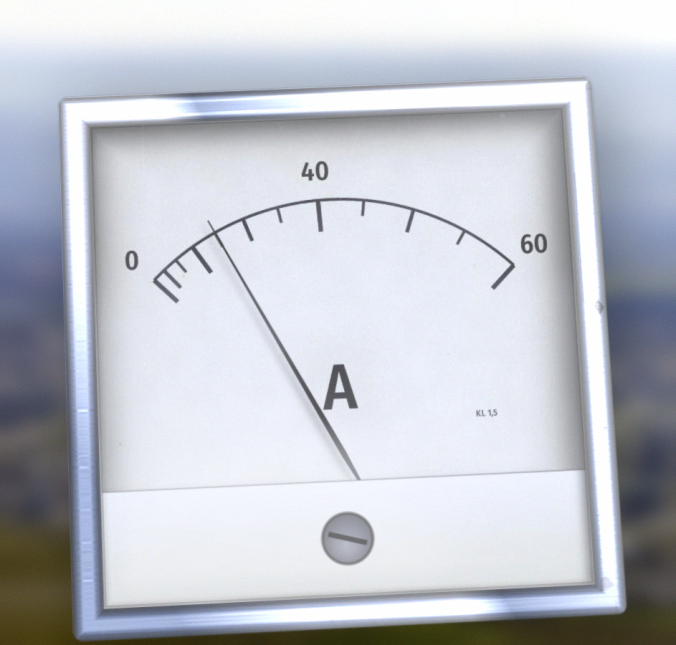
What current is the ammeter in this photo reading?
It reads 25 A
